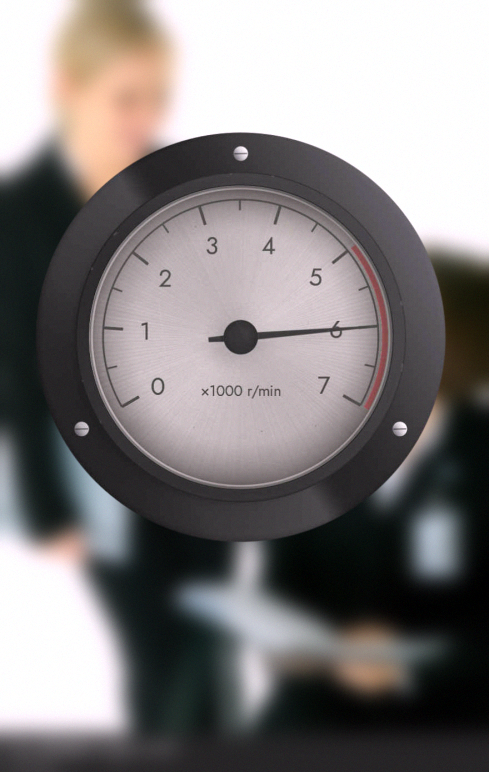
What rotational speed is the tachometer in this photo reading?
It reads 6000 rpm
